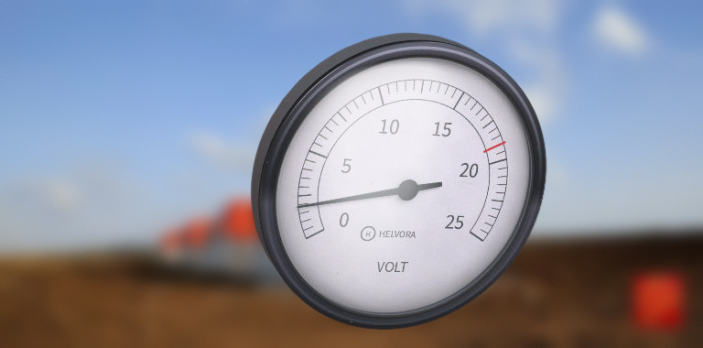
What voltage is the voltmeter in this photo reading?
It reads 2 V
